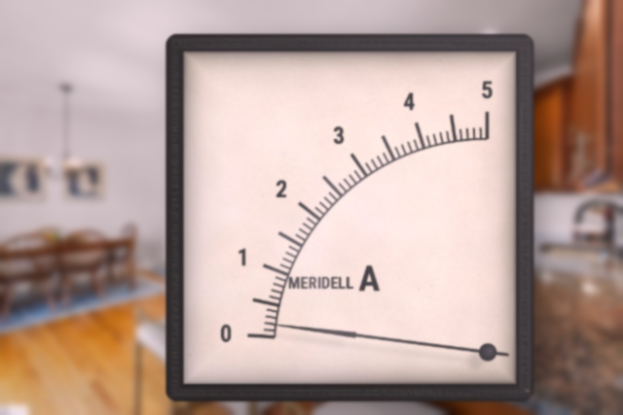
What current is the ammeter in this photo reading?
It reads 0.2 A
